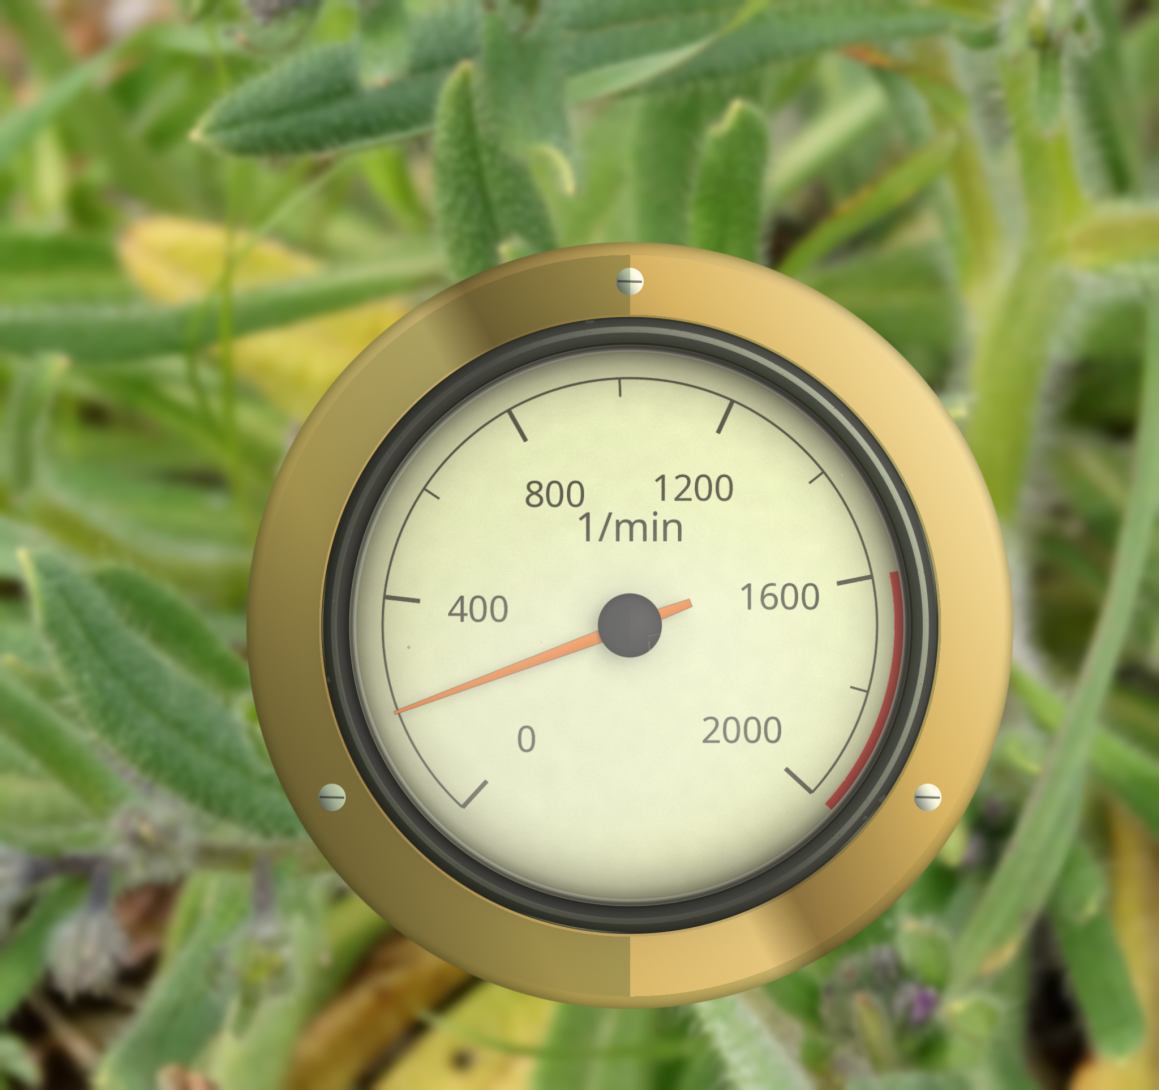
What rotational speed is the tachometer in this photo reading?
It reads 200 rpm
